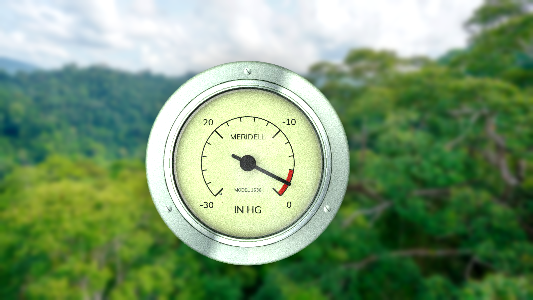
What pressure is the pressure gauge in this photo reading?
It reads -2 inHg
